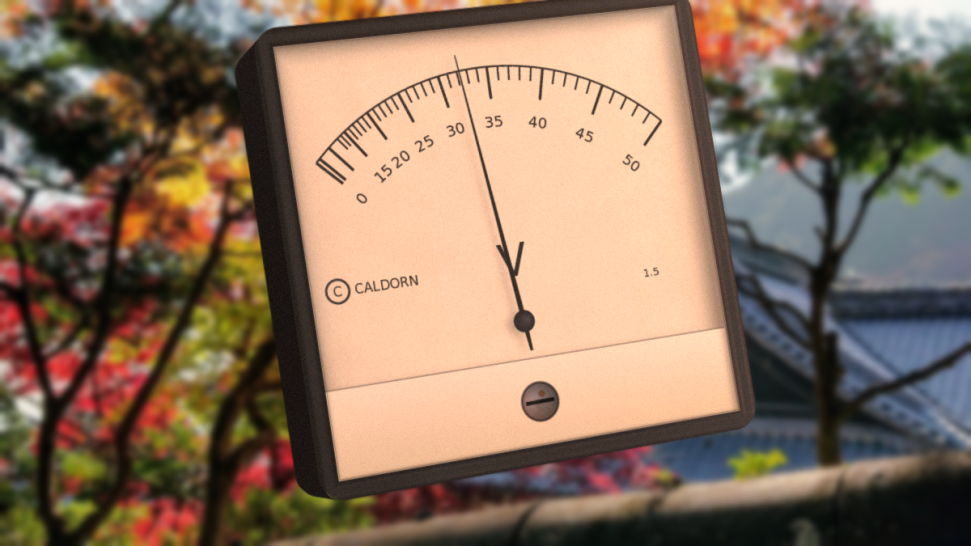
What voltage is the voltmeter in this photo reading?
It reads 32 V
